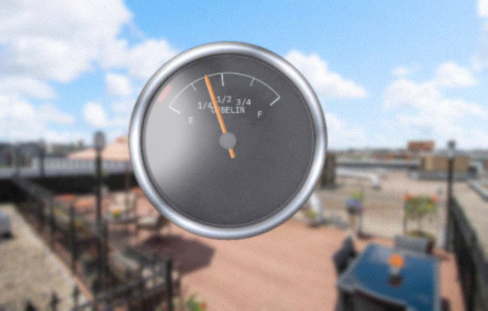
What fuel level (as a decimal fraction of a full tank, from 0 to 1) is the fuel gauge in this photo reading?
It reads 0.375
